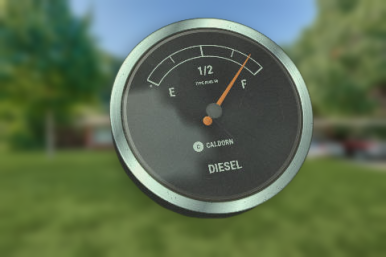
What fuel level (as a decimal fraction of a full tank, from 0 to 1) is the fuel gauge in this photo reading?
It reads 0.875
